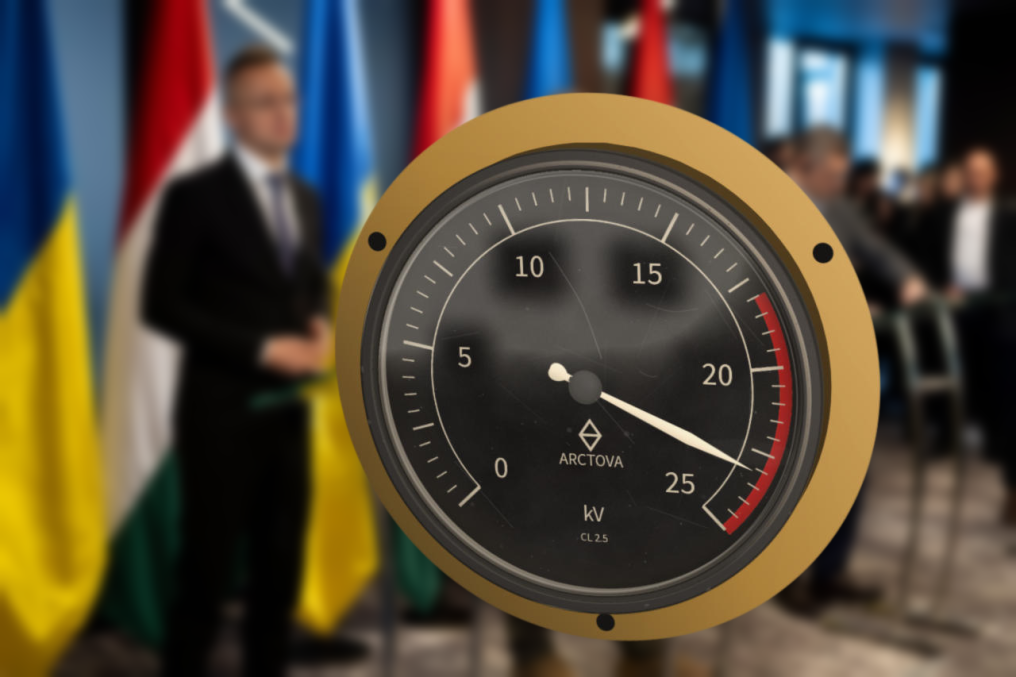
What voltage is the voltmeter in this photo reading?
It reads 23 kV
